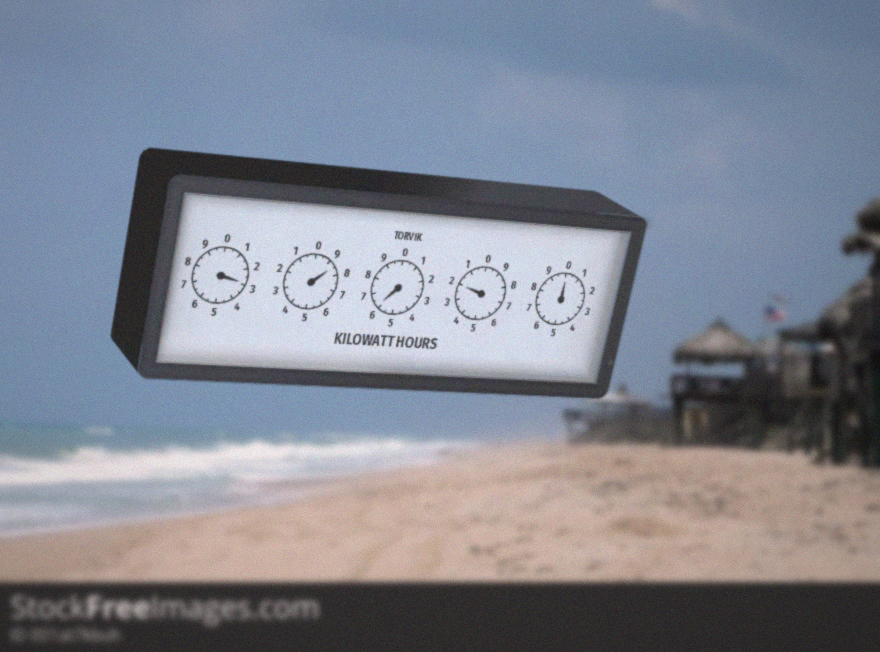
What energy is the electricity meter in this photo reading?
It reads 28620 kWh
